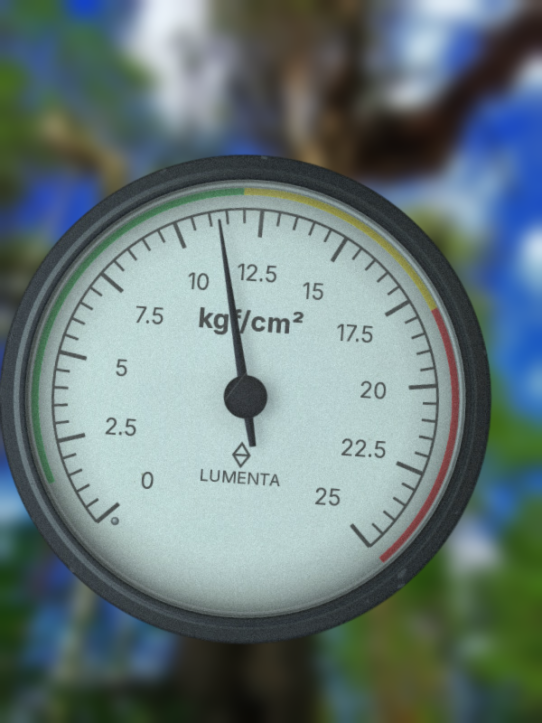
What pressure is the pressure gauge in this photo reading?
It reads 11.25 kg/cm²
